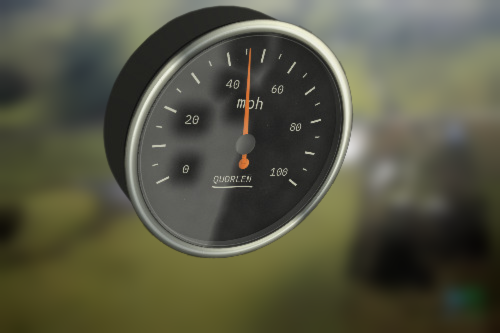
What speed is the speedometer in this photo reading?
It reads 45 mph
